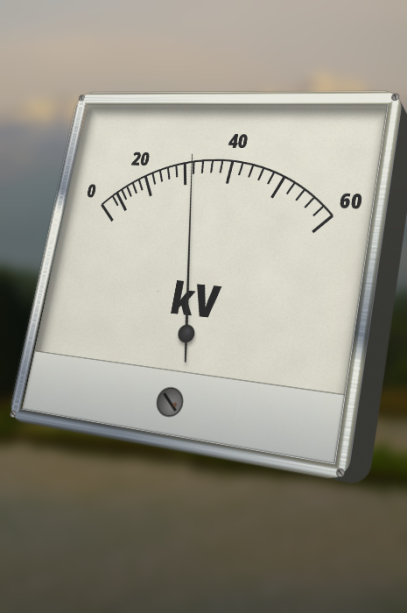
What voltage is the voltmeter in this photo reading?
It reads 32 kV
